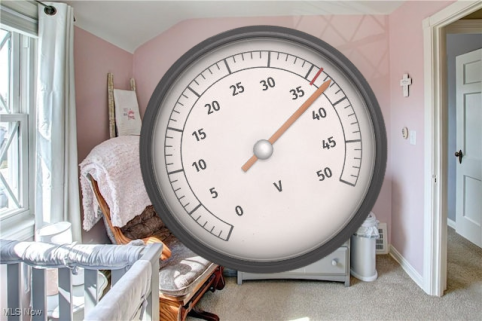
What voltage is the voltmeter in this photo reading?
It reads 37.5 V
